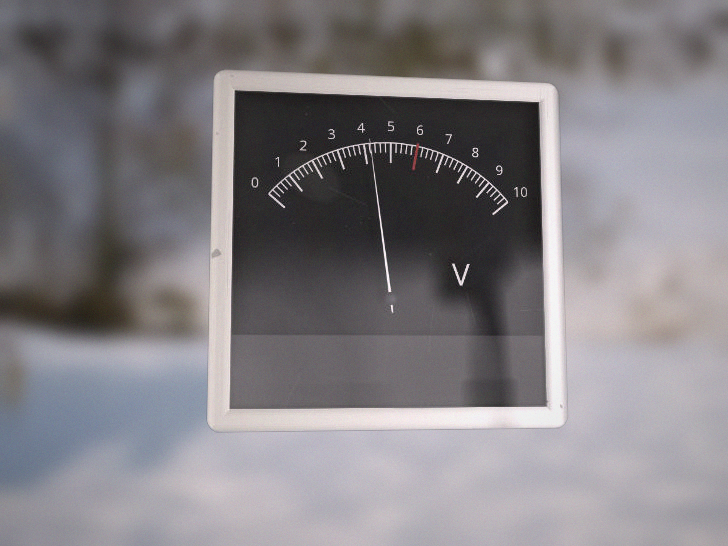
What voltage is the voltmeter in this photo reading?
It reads 4.2 V
